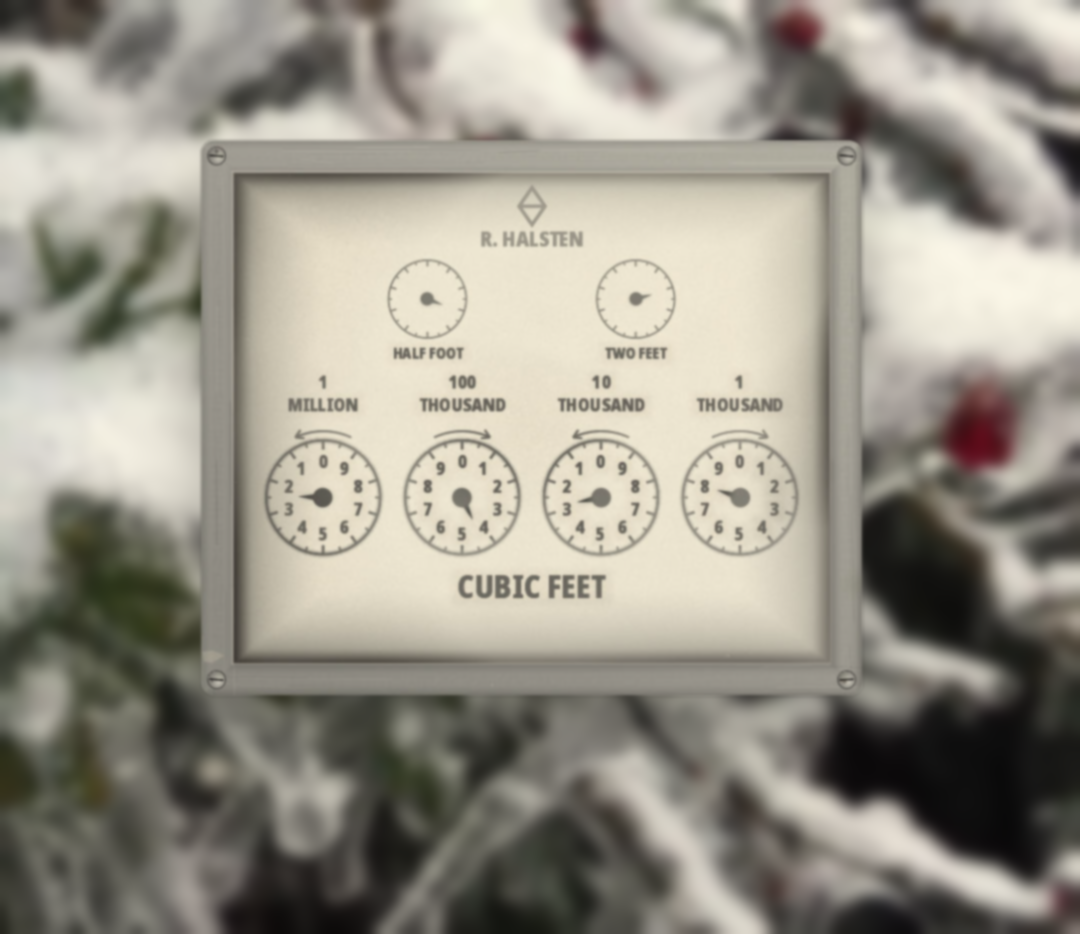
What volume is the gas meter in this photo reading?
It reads 242800 ft³
